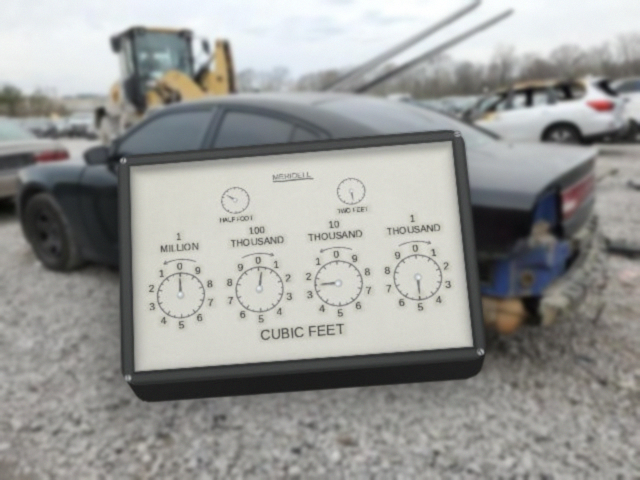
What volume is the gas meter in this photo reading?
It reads 2500 ft³
